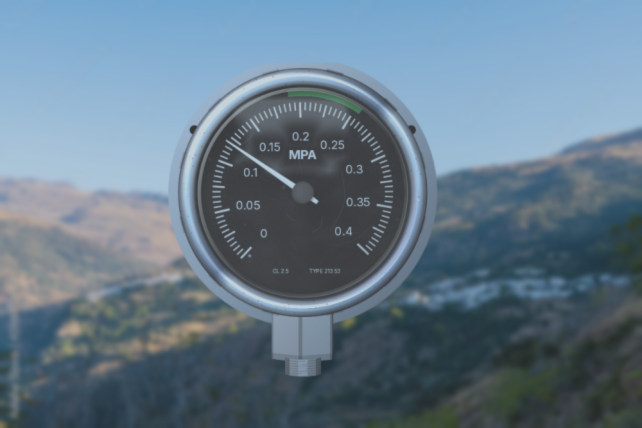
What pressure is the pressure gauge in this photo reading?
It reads 0.12 MPa
